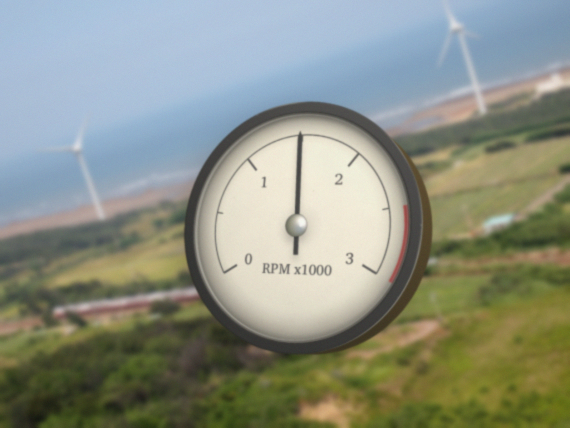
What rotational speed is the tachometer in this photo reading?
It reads 1500 rpm
